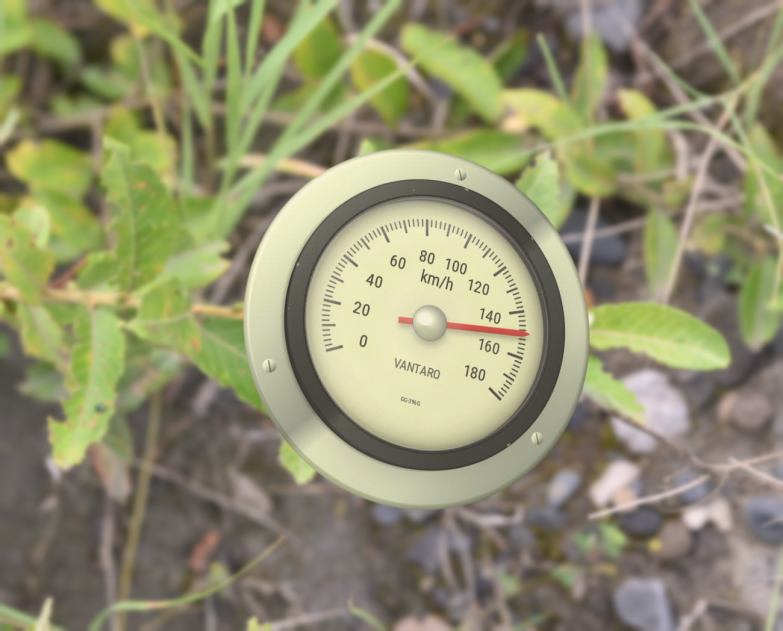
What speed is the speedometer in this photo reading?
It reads 150 km/h
